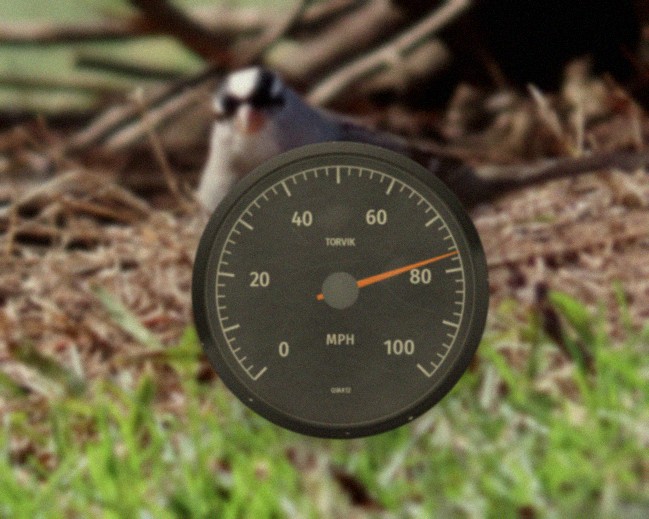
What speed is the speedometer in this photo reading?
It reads 77 mph
